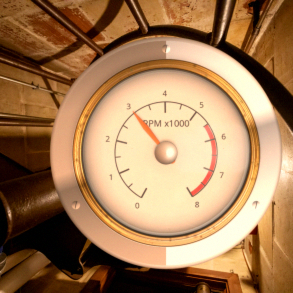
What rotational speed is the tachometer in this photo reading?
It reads 3000 rpm
